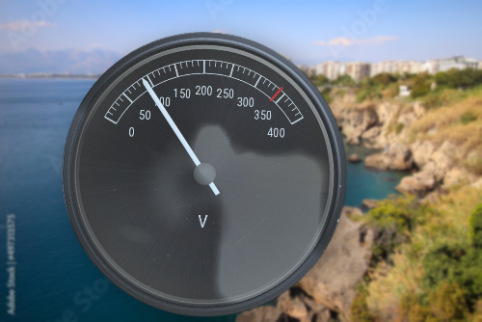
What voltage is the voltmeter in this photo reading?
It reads 90 V
